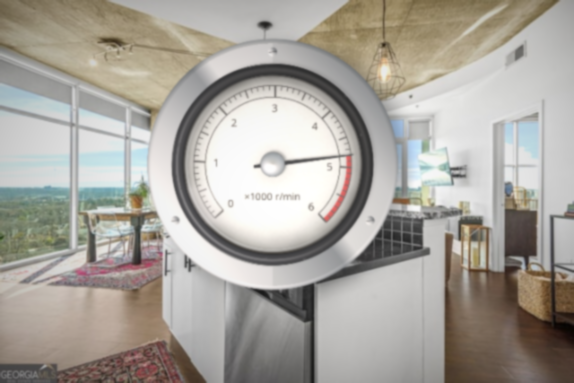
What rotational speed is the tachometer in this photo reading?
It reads 4800 rpm
